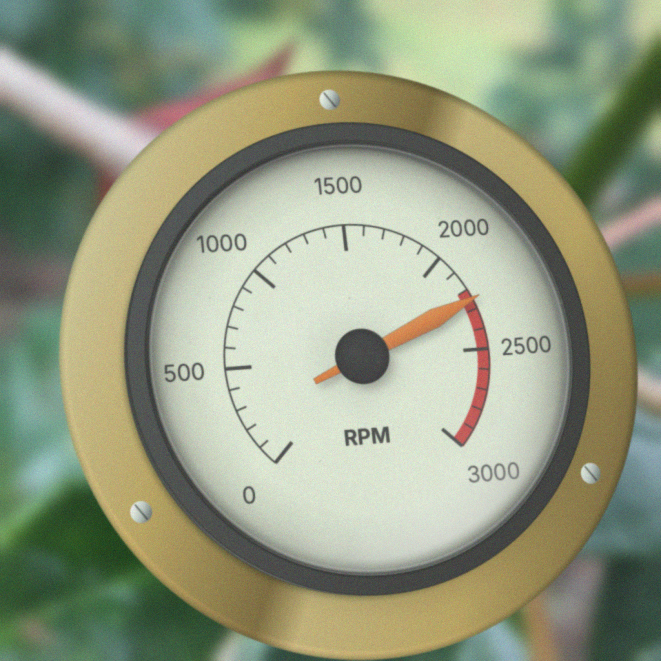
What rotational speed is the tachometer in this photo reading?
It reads 2250 rpm
